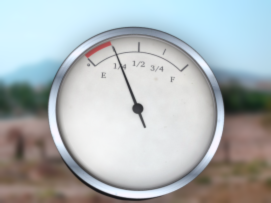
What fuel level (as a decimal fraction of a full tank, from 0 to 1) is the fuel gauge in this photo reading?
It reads 0.25
